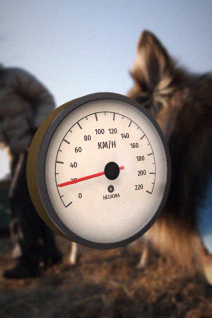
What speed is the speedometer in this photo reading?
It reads 20 km/h
